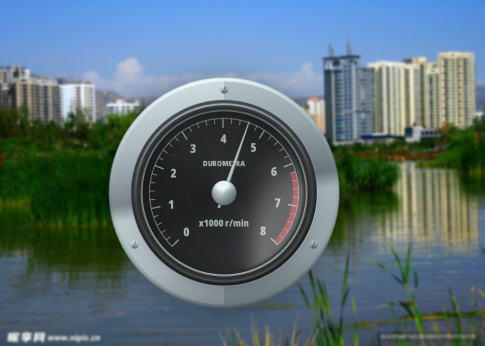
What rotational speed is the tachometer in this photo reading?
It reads 4600 rpm
